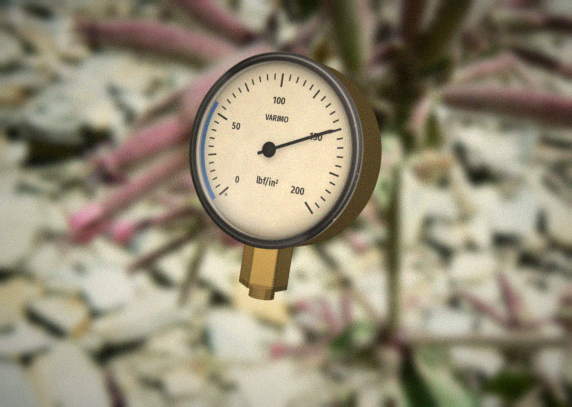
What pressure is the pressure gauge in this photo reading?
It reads 150 psi
